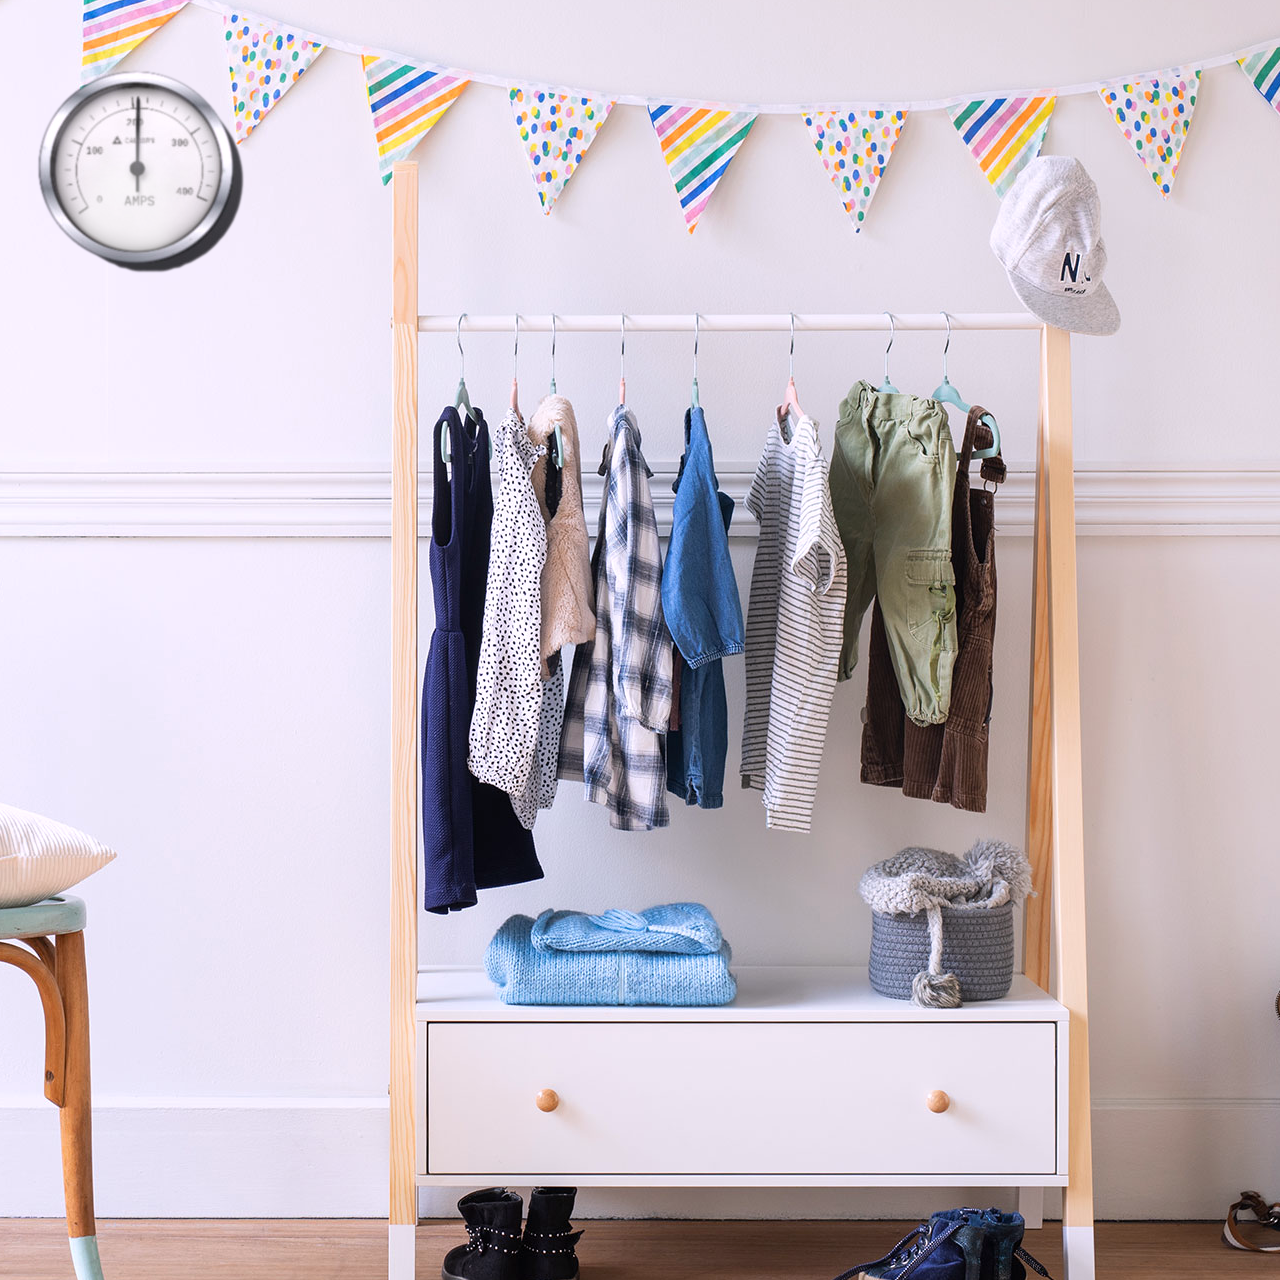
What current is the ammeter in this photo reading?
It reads 210 A
